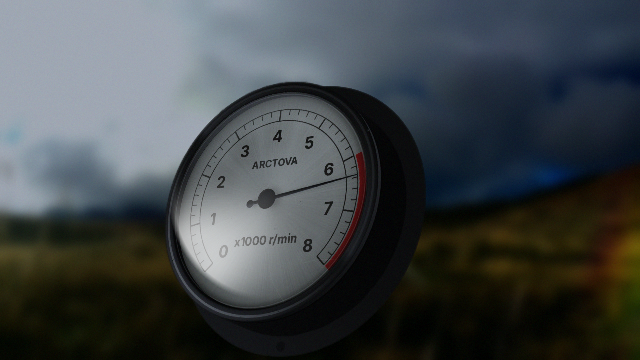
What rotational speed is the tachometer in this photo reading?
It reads 6400 rpm
